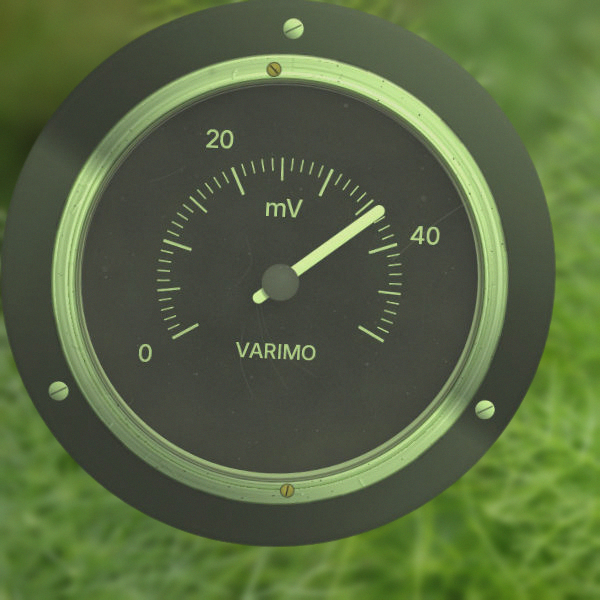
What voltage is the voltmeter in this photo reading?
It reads 36 mV
